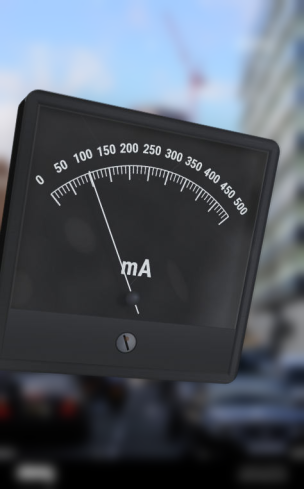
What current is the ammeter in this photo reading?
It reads 100 mA
